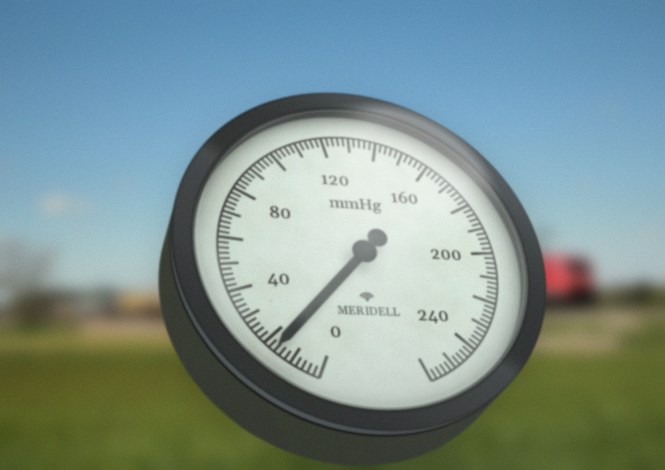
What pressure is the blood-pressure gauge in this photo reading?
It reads 16 mmHg
